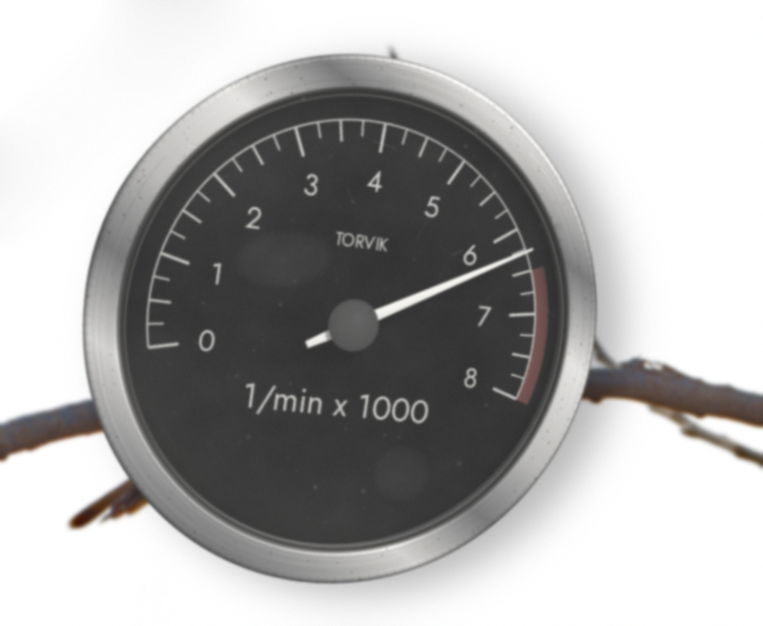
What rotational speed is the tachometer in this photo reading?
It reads 6250 rpm
